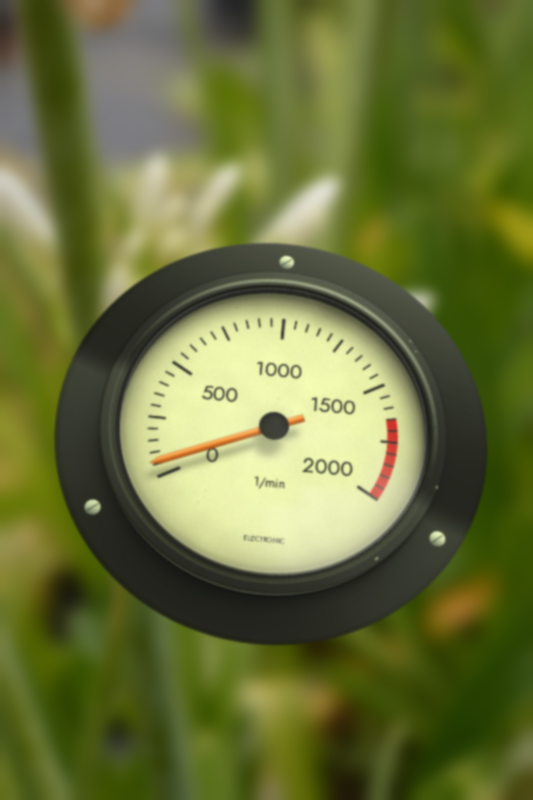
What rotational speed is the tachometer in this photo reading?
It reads 50 rpm
